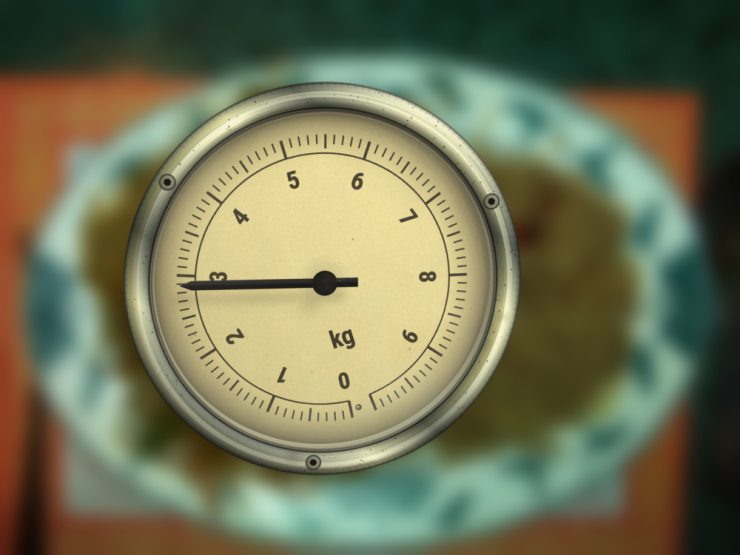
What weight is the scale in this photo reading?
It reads 2.9 kg
